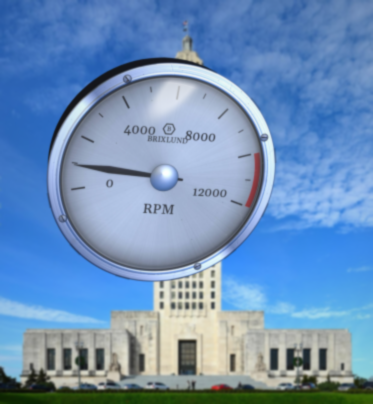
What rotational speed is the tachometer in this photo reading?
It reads 1000 rpm
